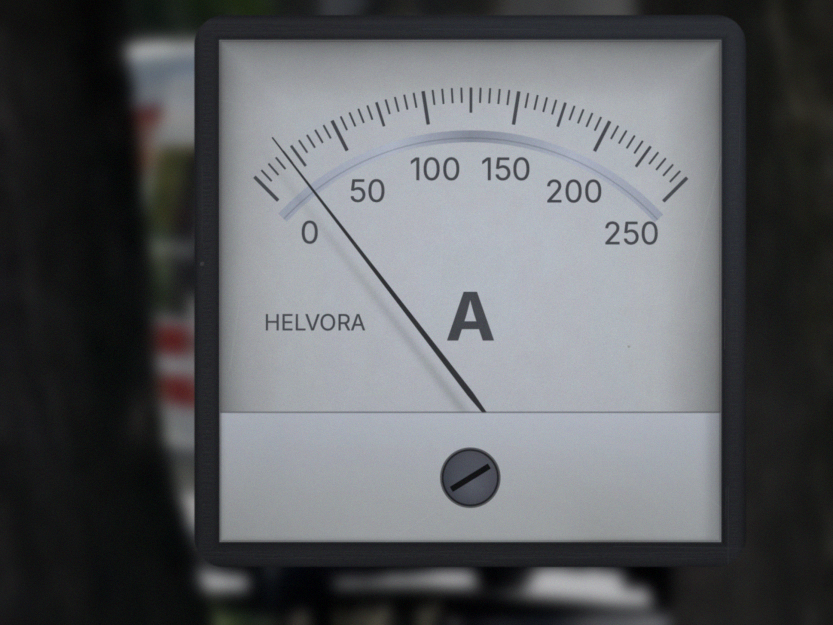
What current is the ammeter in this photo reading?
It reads 20 A
